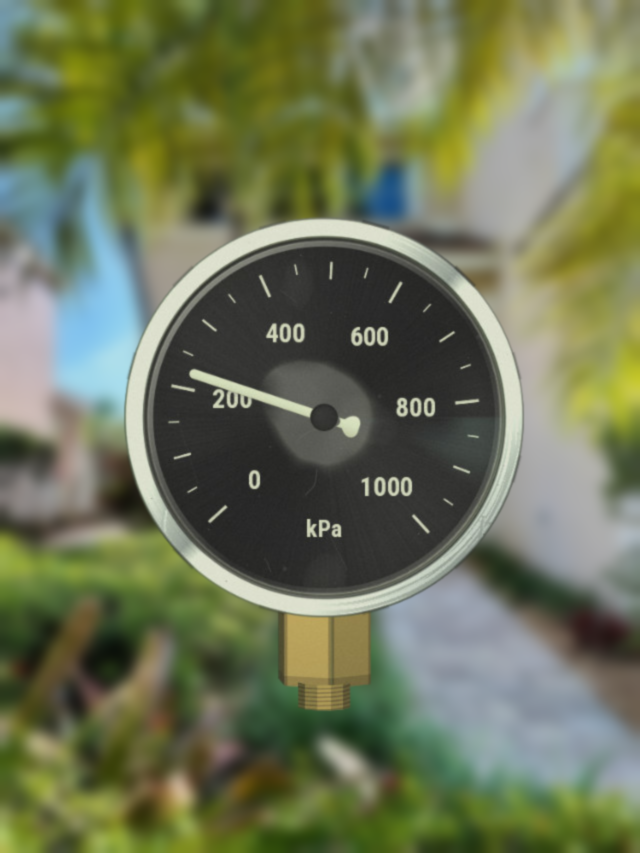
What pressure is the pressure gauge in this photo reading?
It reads 225 kPa
